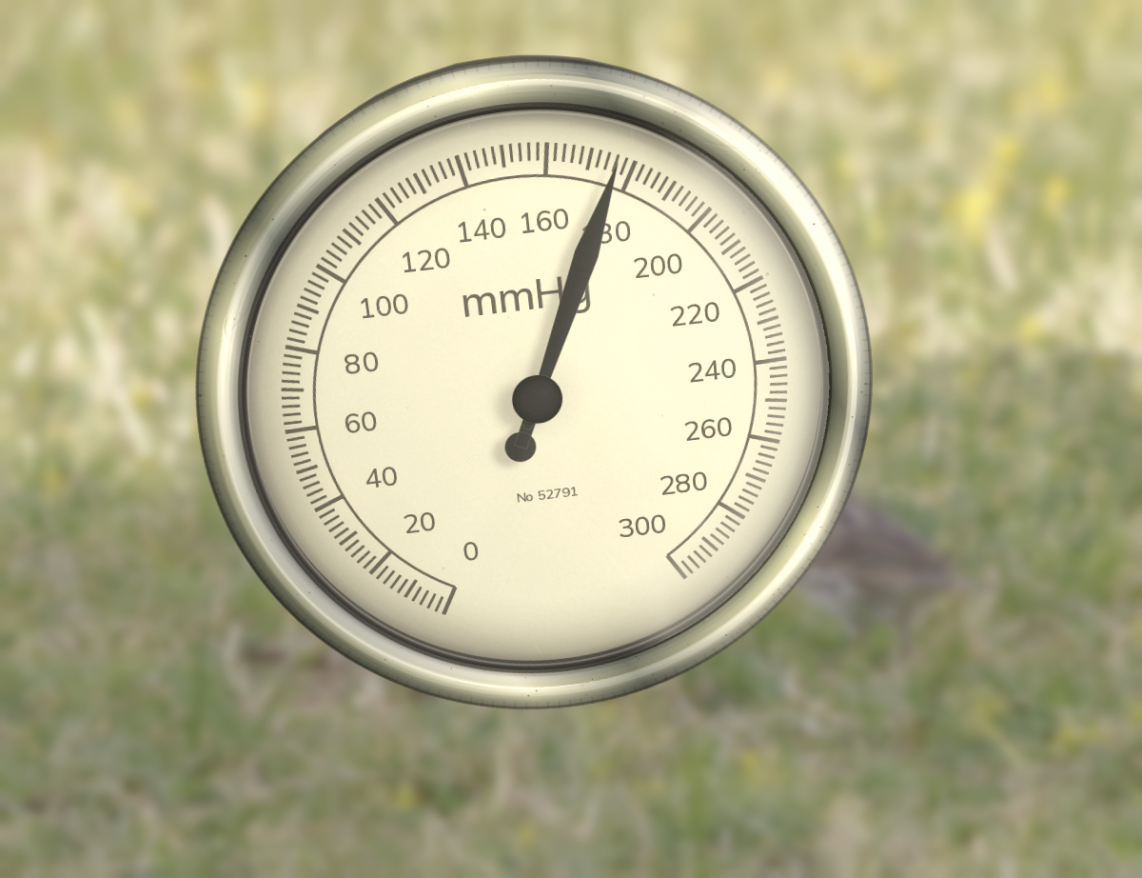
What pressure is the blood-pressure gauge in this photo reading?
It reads 176 mmHg
